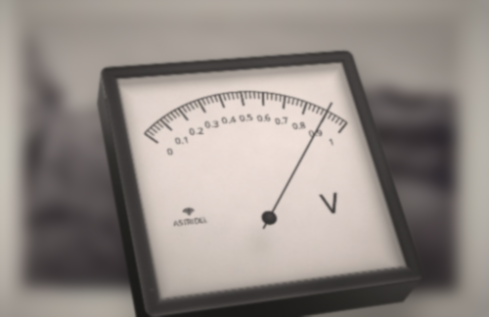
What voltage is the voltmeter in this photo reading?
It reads 0.9 V
